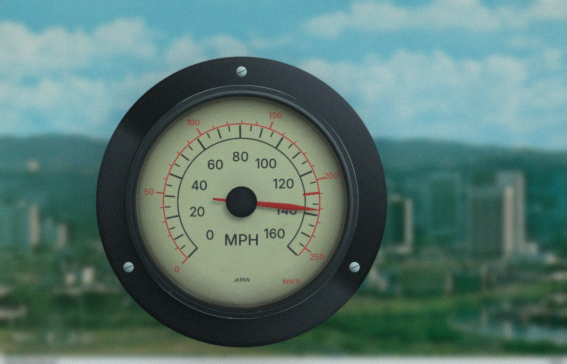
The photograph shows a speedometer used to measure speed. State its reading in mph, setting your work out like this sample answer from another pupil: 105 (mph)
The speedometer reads 137.5 (mph)
